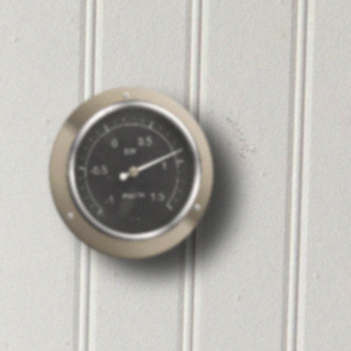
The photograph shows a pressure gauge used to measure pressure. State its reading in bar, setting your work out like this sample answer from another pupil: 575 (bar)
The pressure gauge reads 0.9 (bar)
